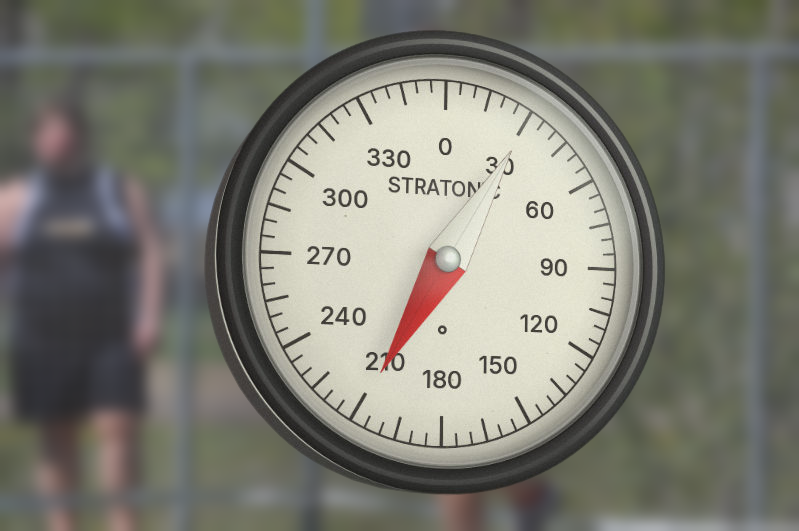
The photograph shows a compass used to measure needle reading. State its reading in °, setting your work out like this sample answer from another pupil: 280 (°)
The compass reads 210 (°)
